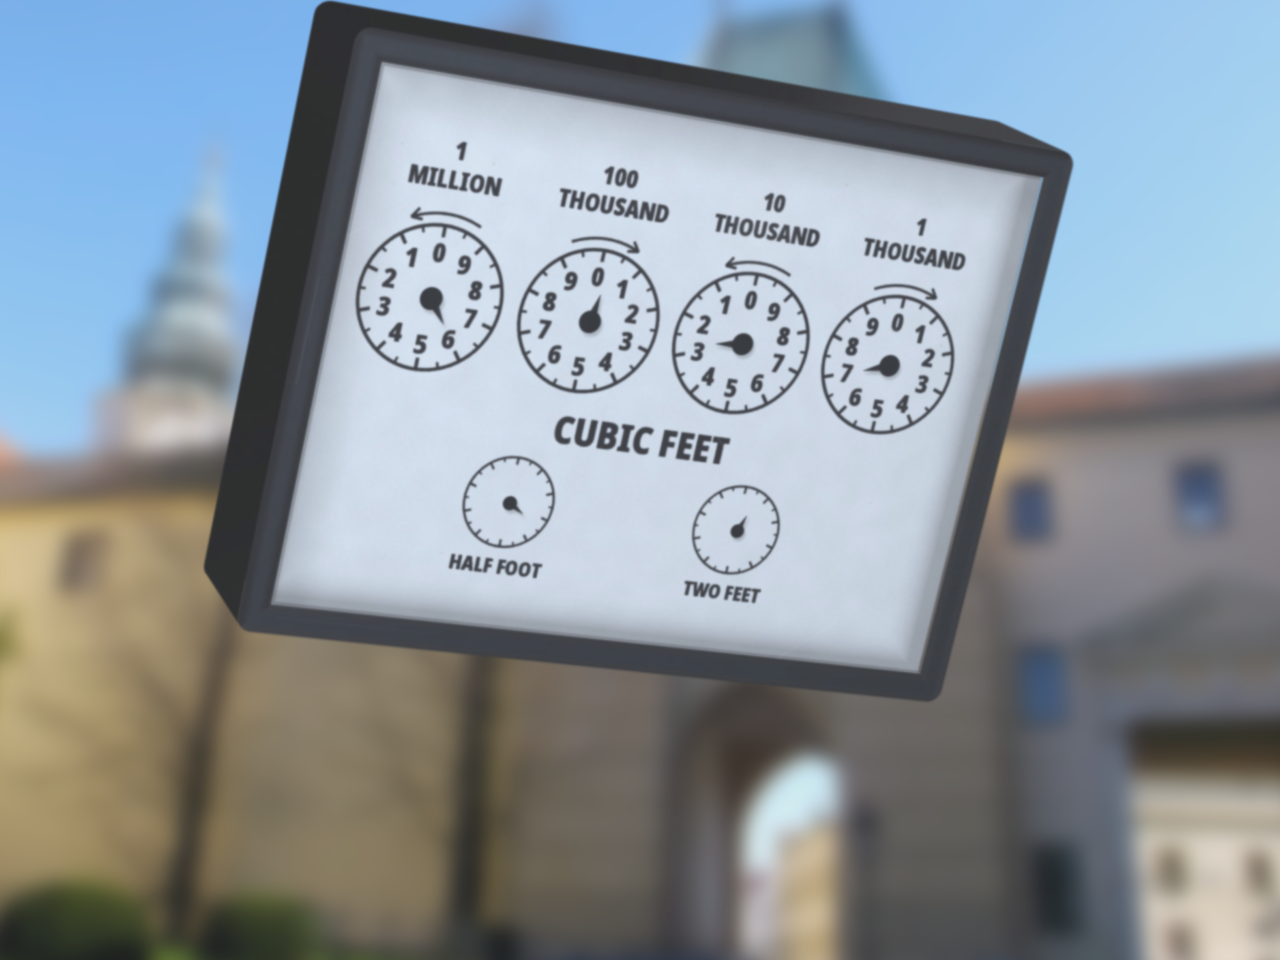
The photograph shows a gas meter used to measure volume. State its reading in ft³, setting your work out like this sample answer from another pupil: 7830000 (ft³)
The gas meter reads 602700 (ft³)
